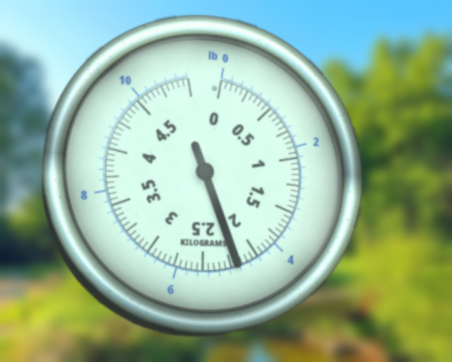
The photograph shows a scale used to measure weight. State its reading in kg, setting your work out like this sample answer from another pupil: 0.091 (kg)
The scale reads 2.2 (kg)
